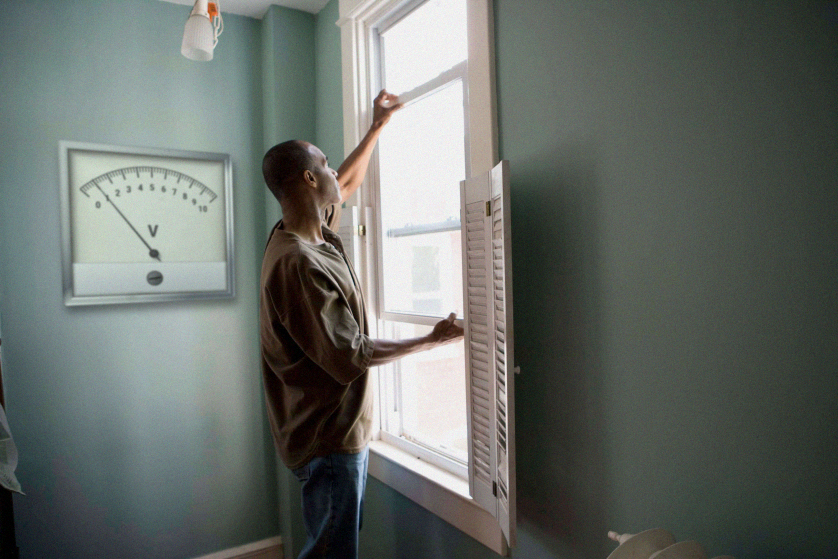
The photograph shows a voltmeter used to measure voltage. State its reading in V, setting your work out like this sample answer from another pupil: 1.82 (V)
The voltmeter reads 1 (V)
